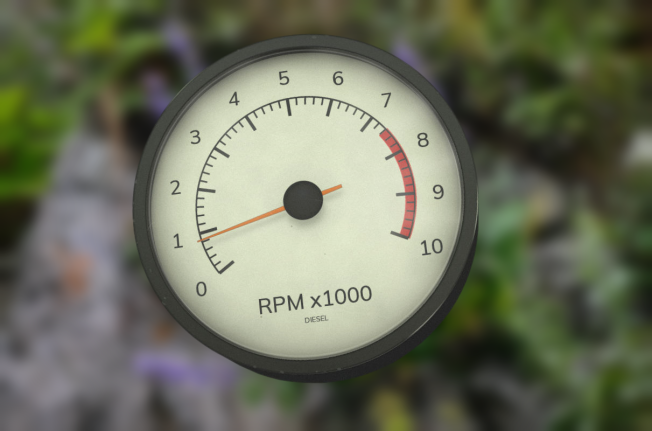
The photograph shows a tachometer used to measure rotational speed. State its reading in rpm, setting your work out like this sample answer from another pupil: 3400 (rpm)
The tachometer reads 800 (rpm)
